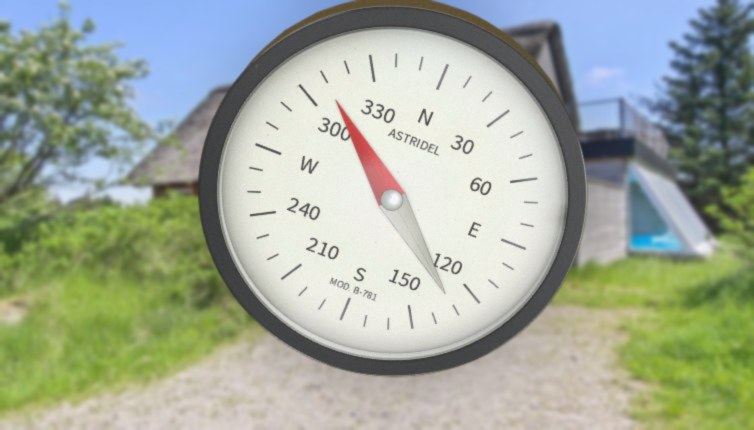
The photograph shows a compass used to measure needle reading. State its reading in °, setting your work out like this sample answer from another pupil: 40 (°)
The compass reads 310 (°)
